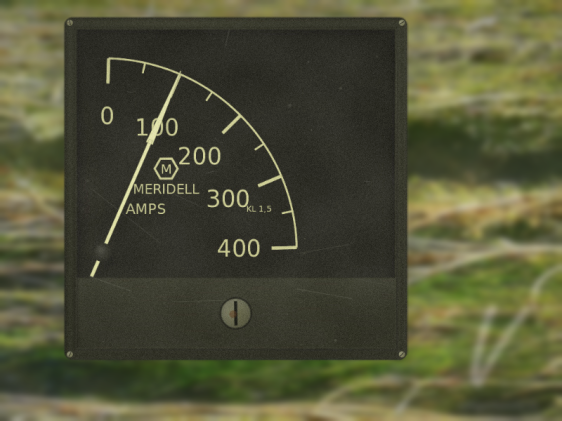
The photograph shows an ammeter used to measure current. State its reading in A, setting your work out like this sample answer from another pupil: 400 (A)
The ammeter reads 100 (A)
